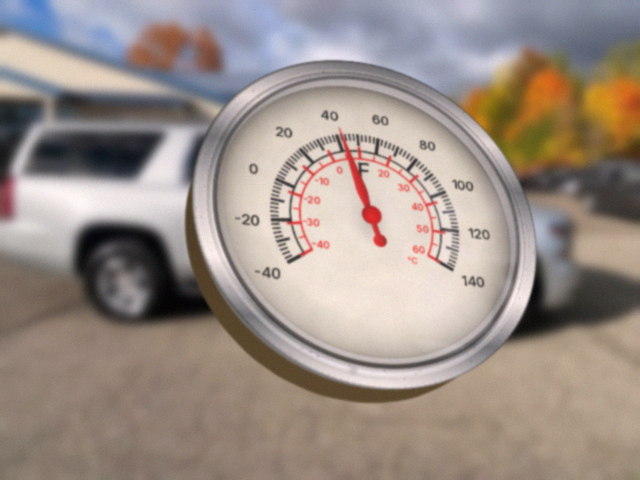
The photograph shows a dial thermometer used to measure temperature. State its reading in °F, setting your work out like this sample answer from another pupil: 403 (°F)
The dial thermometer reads 40 (°F)
